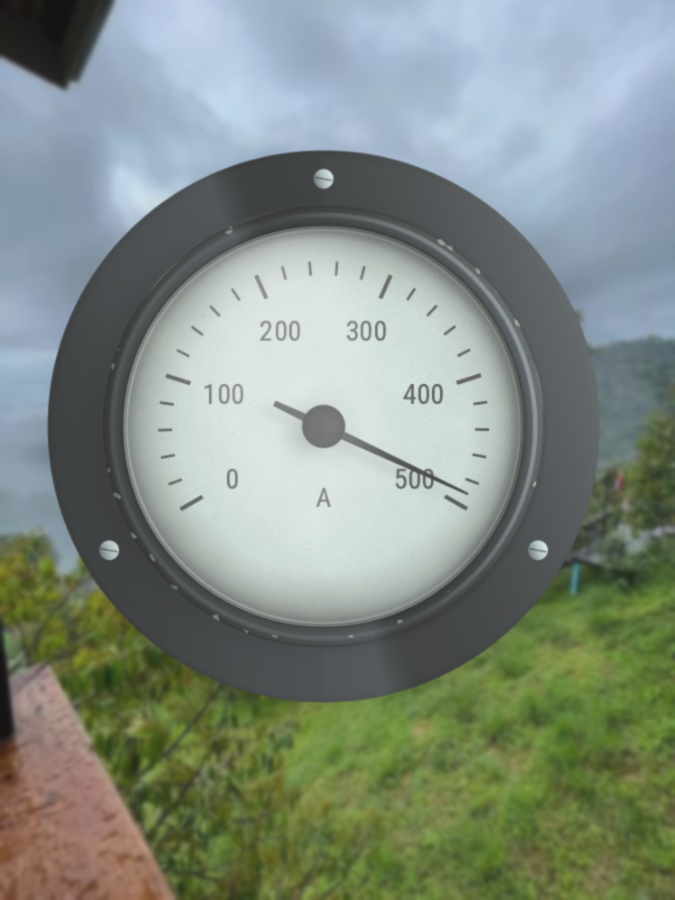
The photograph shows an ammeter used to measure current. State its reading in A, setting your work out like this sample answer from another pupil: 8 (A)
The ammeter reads 490 (A)
